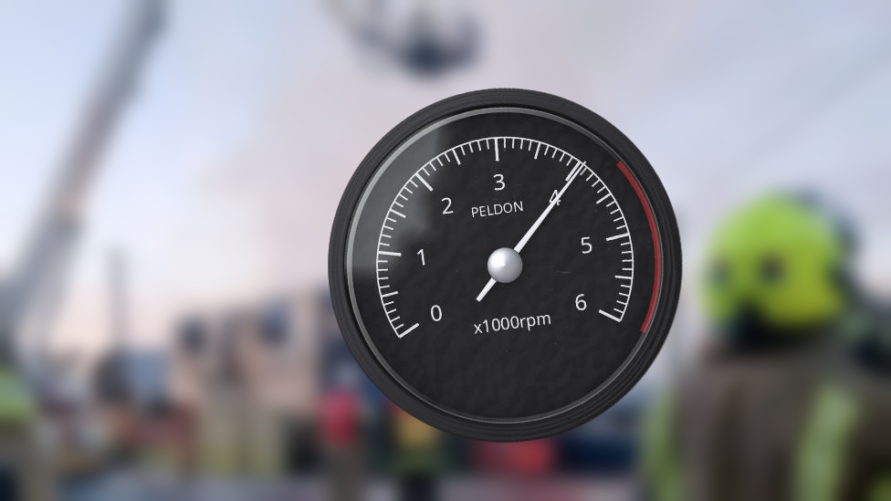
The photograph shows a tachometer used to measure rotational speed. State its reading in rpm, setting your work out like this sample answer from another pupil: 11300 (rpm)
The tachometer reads 4050 (rpm)
